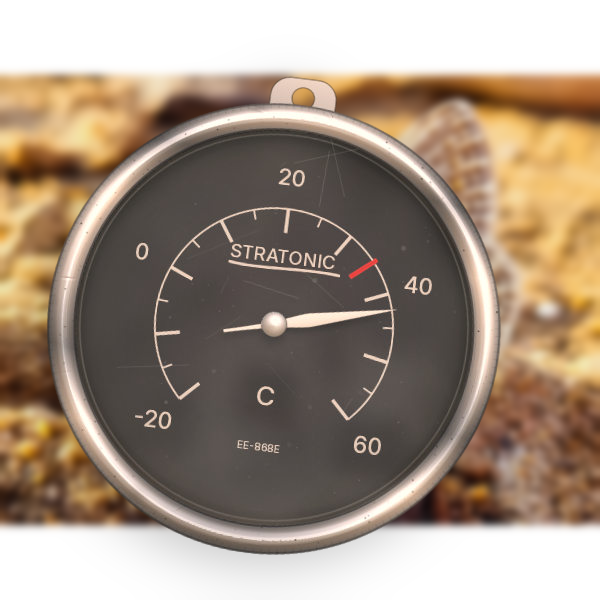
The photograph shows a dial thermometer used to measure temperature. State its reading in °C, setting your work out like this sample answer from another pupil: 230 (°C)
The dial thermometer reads 42.5 (°C)
